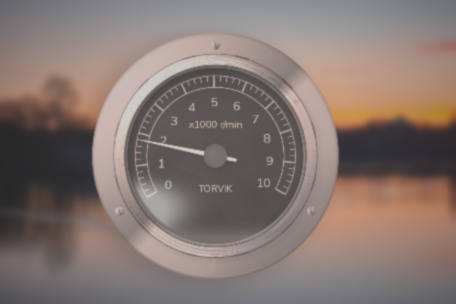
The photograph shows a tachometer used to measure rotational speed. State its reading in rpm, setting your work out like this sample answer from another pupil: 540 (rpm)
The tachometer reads 1800 (rpm)
